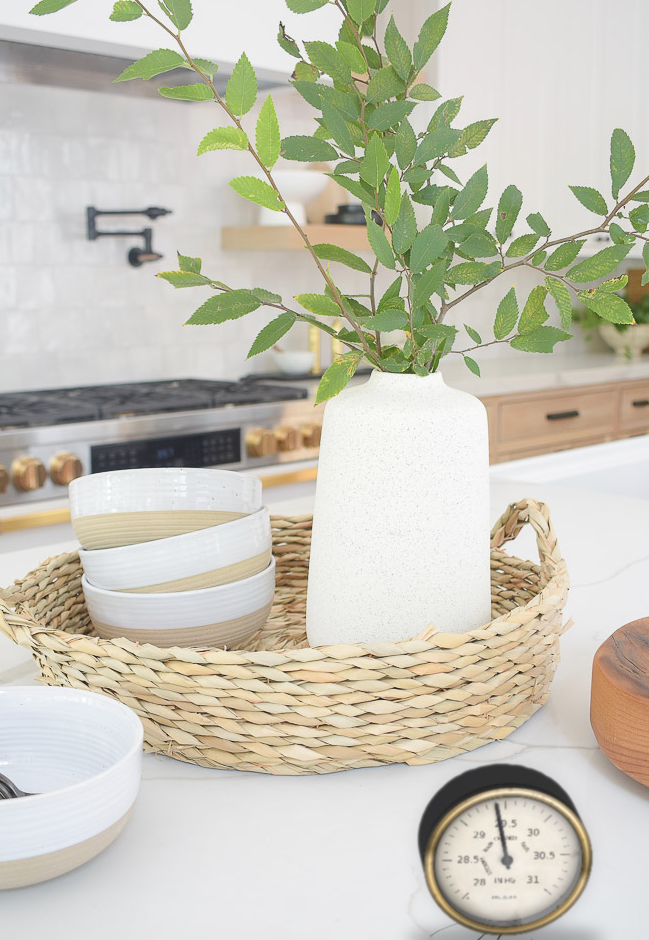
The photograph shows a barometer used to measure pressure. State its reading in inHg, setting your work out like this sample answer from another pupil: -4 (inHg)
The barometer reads 29.4 (inHg)
